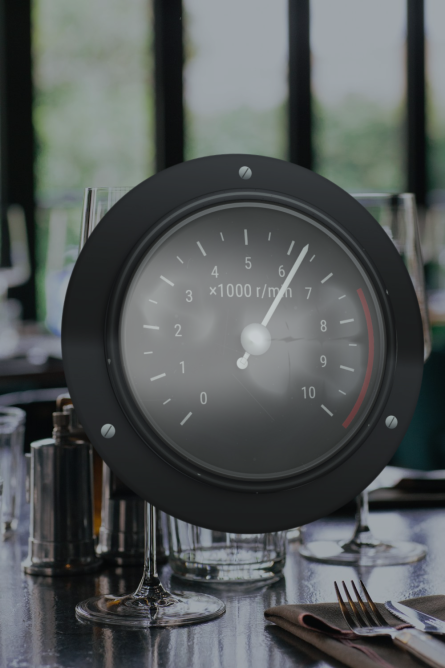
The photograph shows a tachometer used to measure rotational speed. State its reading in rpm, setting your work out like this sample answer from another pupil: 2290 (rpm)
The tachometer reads 6250 (rpm)
